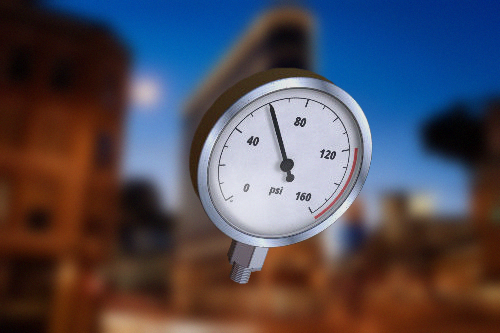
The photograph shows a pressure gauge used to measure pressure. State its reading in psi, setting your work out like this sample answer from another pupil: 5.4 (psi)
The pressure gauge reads 60 (psi)
